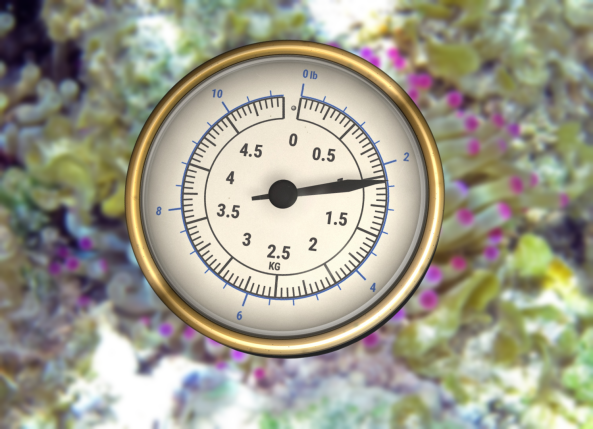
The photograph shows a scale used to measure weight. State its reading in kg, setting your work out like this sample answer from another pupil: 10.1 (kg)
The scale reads 1.05 (kg)
